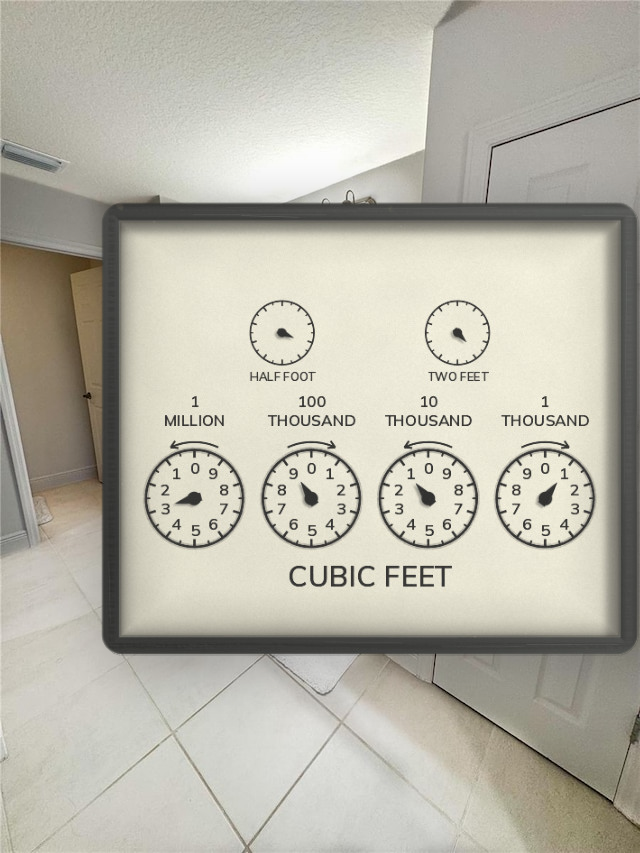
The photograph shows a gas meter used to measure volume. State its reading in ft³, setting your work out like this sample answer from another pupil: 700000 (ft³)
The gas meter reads 291100 (ft³)
